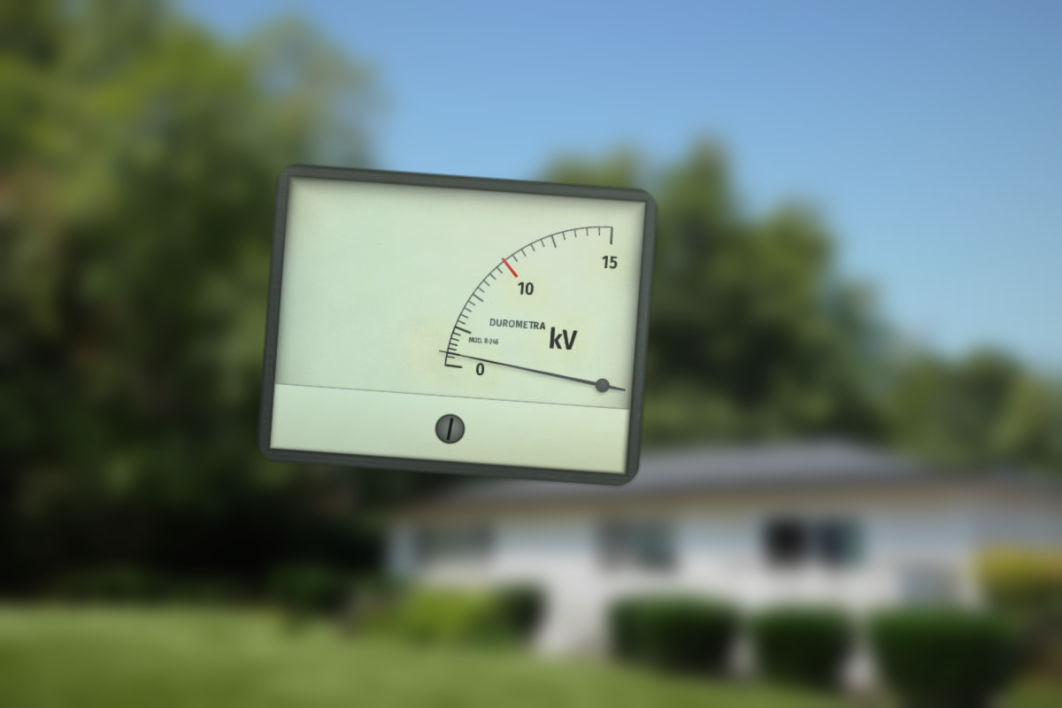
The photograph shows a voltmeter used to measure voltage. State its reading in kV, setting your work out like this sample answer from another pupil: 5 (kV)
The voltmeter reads 2.5 (kV)
